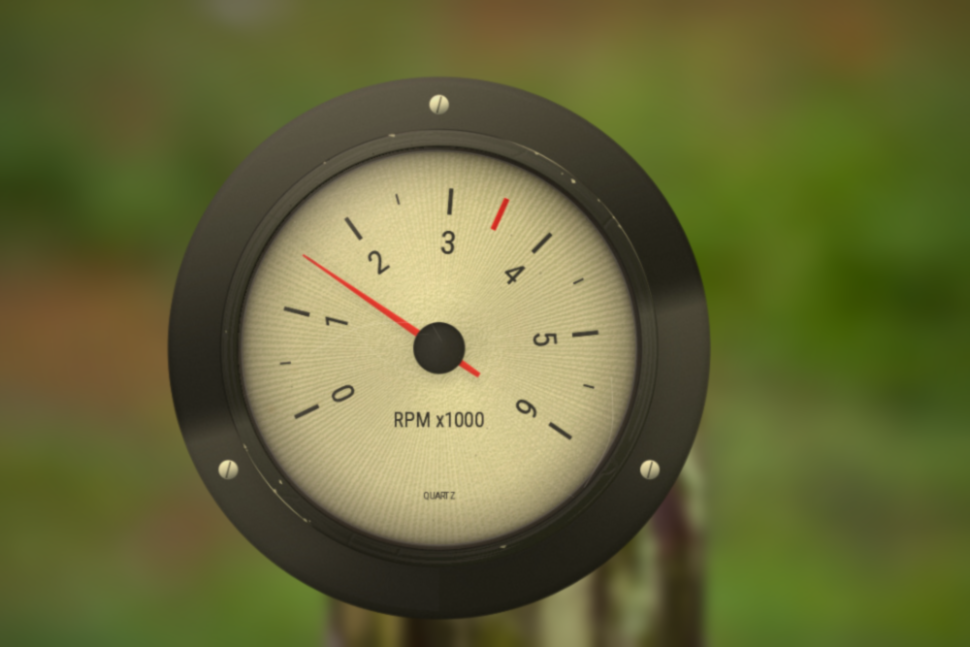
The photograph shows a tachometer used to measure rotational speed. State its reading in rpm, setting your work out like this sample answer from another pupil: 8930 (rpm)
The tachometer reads 1500 (rpm)
